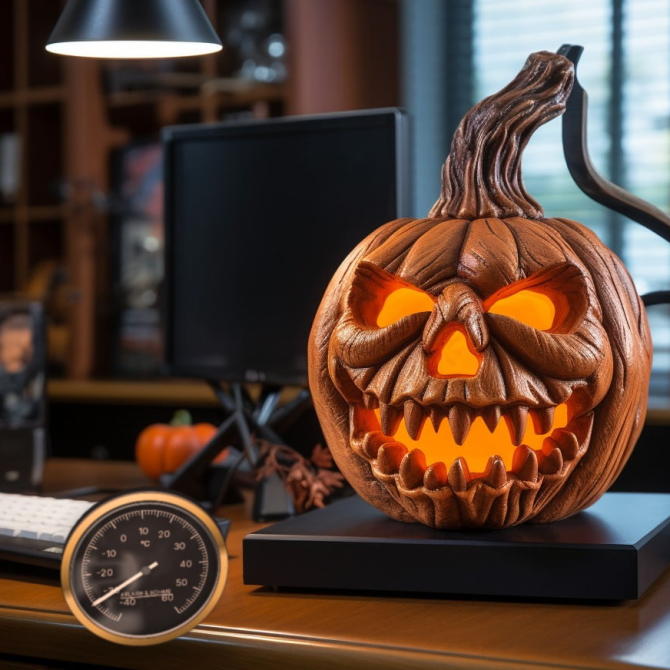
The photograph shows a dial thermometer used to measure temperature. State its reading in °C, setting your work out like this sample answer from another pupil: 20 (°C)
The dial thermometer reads -30 (°C)
